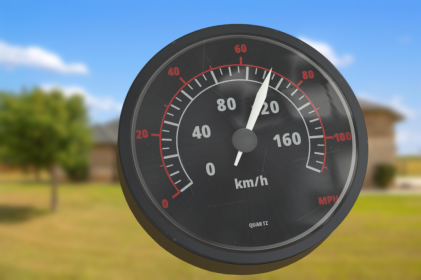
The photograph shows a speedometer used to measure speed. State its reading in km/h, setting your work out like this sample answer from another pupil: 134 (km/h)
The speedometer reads 112.5 (km/h)
